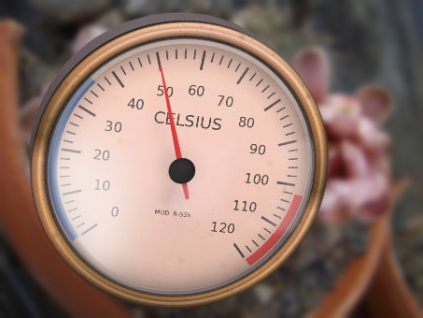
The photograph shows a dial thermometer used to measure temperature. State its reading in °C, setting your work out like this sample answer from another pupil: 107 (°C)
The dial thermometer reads 50 (°C)
